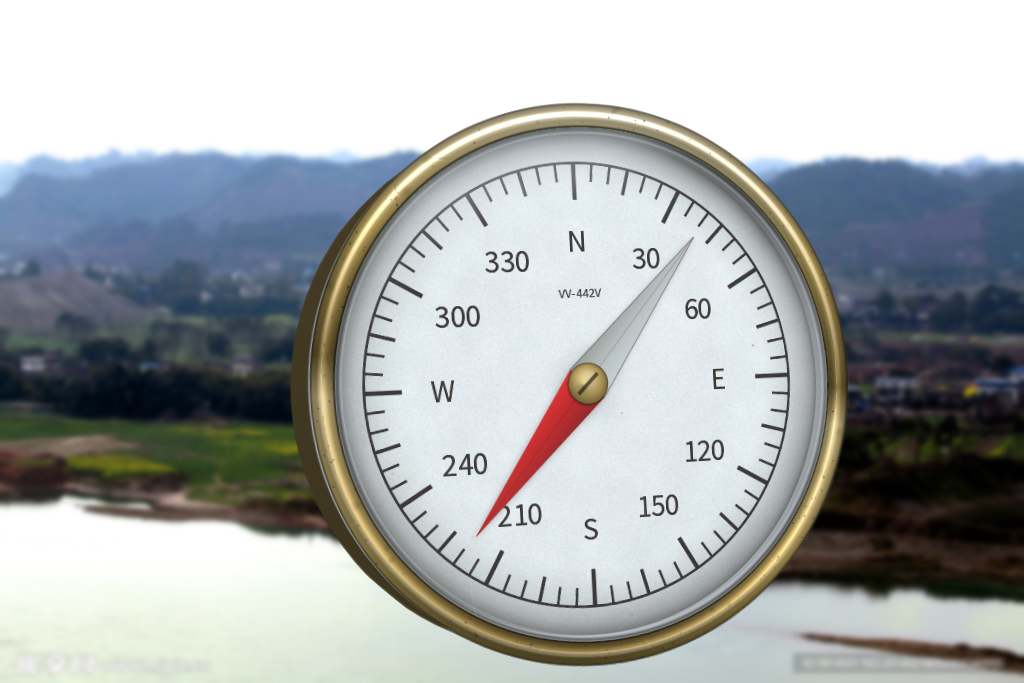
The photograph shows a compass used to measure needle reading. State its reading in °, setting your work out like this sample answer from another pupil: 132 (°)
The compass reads 220 (°)
